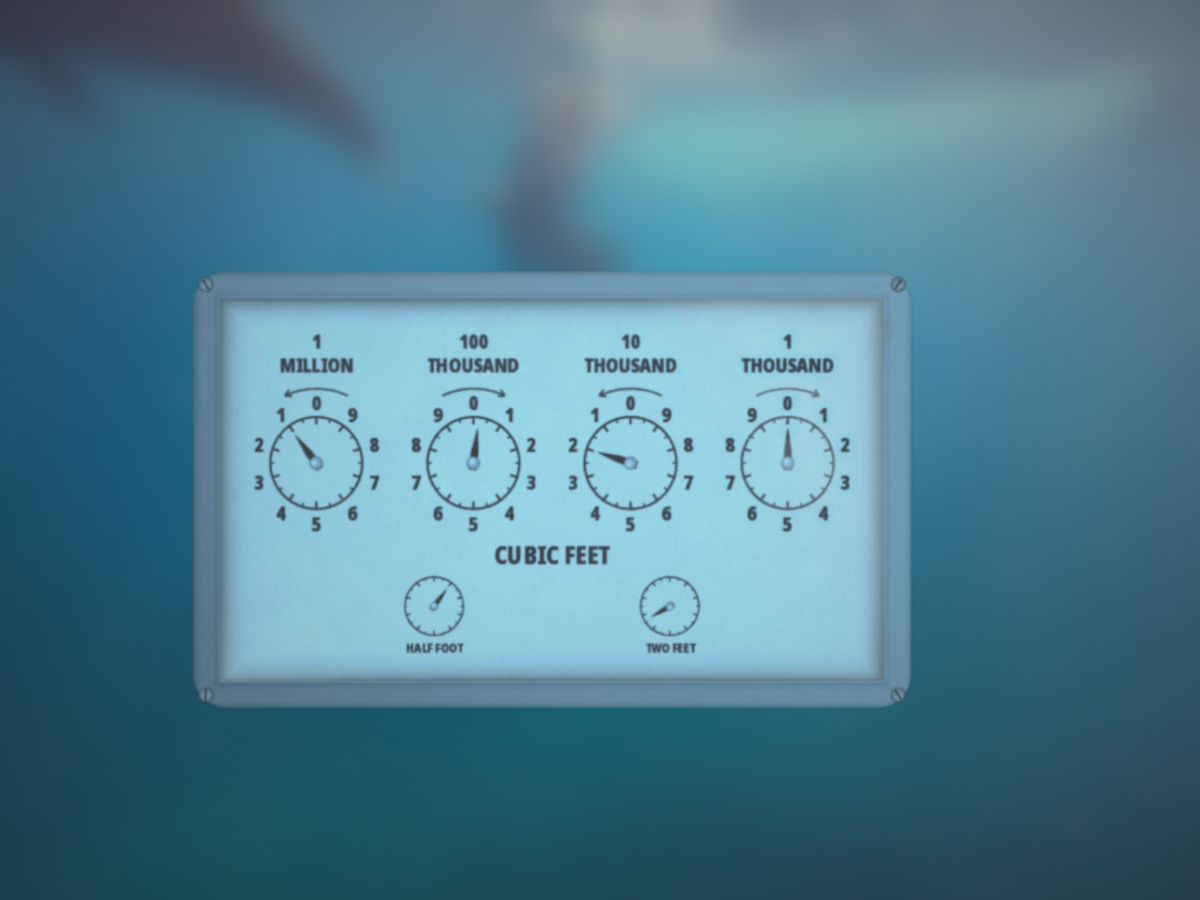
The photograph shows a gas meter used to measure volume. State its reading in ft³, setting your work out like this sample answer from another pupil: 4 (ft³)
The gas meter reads 102000 (ft³)
